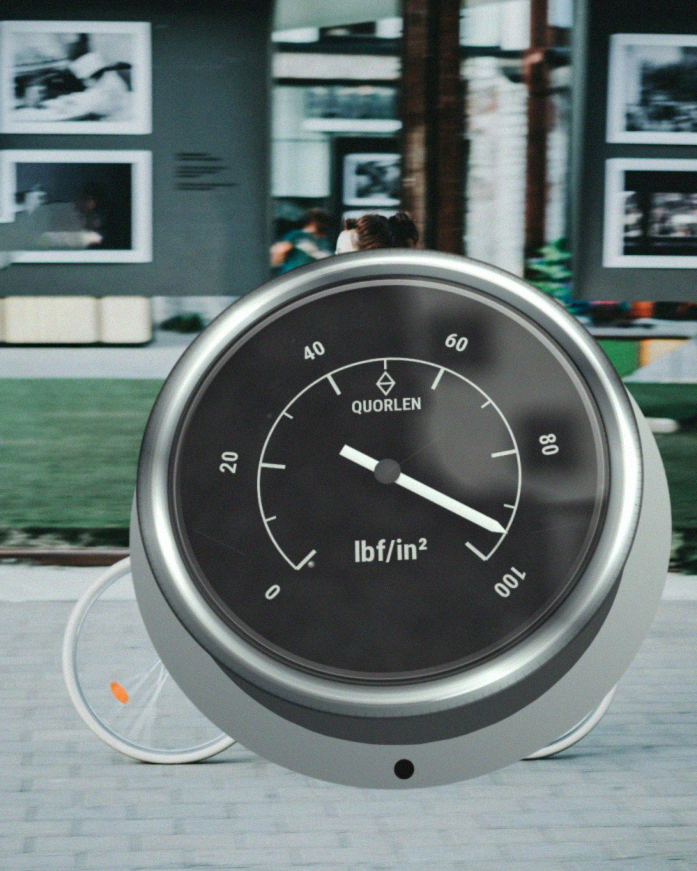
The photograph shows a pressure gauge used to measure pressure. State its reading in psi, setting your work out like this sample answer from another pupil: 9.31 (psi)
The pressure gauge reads 95 (psi)
